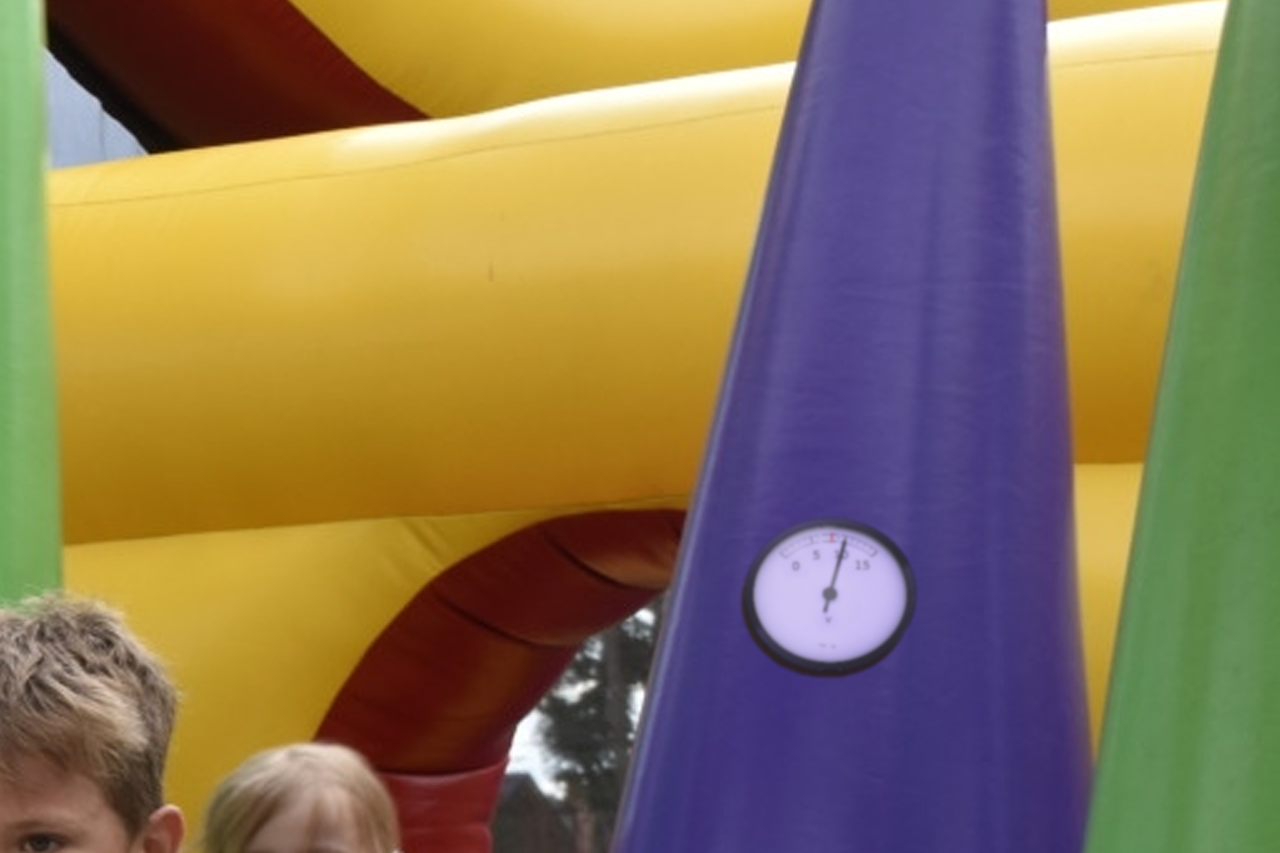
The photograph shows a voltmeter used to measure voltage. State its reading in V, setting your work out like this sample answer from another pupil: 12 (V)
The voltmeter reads 10 (V)
